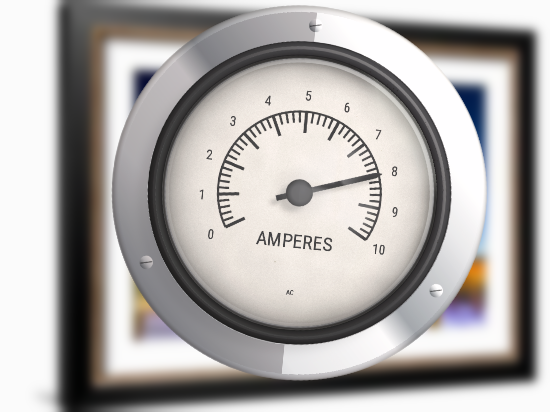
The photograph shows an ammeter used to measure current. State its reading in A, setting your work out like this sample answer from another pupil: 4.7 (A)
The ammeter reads 8 (A)
